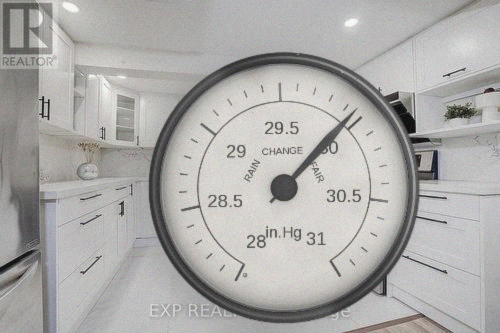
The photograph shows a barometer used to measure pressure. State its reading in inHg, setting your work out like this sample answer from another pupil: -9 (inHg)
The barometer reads 29.95 (inHg)
